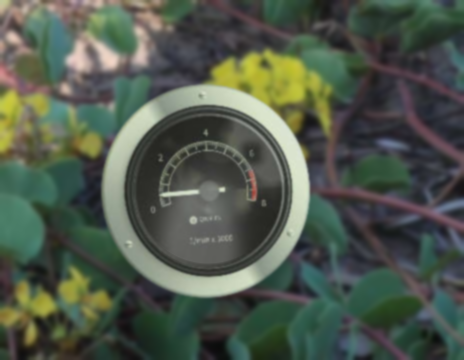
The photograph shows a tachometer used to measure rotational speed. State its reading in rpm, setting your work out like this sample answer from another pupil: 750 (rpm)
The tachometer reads 500 (rpm)
